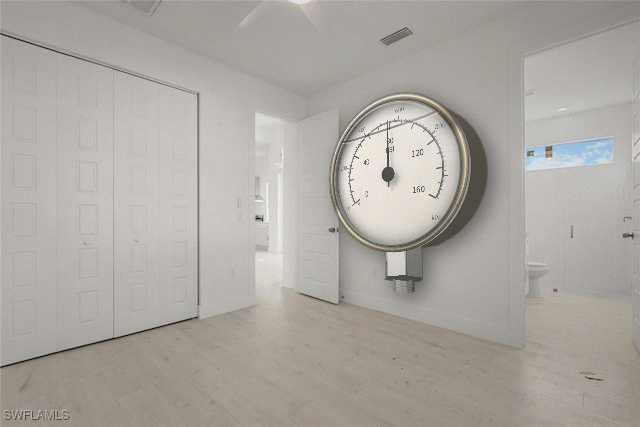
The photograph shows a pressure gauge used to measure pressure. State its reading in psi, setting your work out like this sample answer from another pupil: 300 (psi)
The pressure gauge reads 80 (psi)
